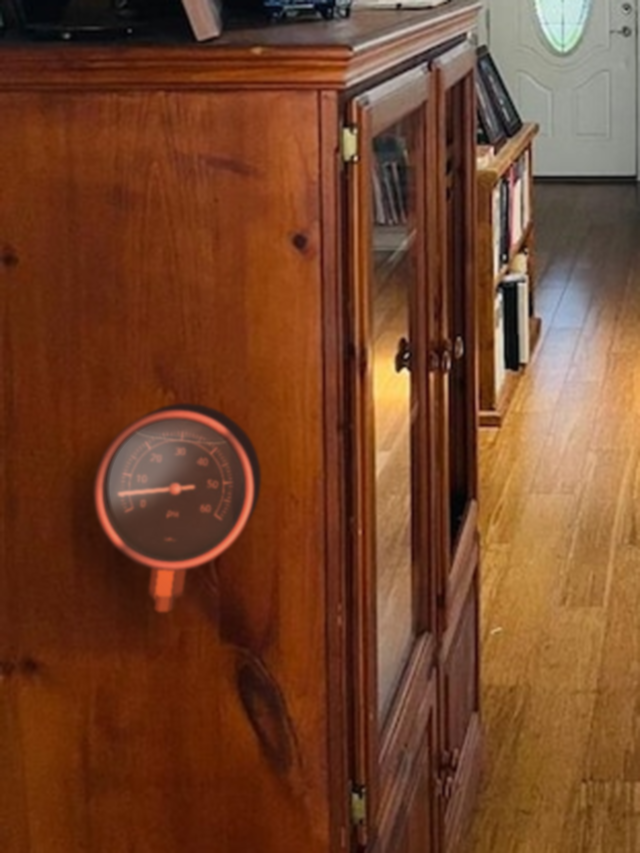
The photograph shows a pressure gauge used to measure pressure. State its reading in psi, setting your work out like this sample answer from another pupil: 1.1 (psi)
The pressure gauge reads 5 (psi)
